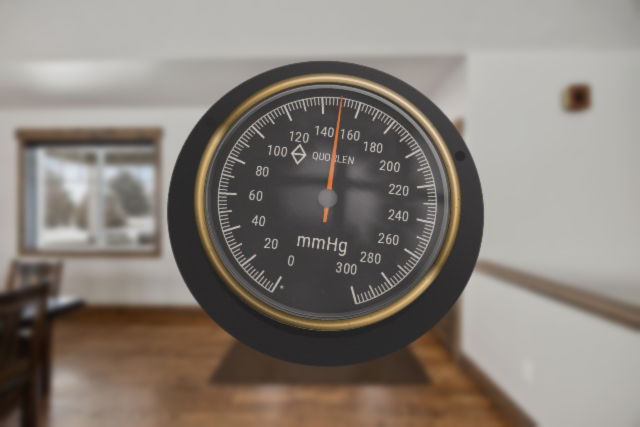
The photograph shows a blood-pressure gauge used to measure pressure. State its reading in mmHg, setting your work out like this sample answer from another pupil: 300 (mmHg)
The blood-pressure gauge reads 150 (mmHg)
